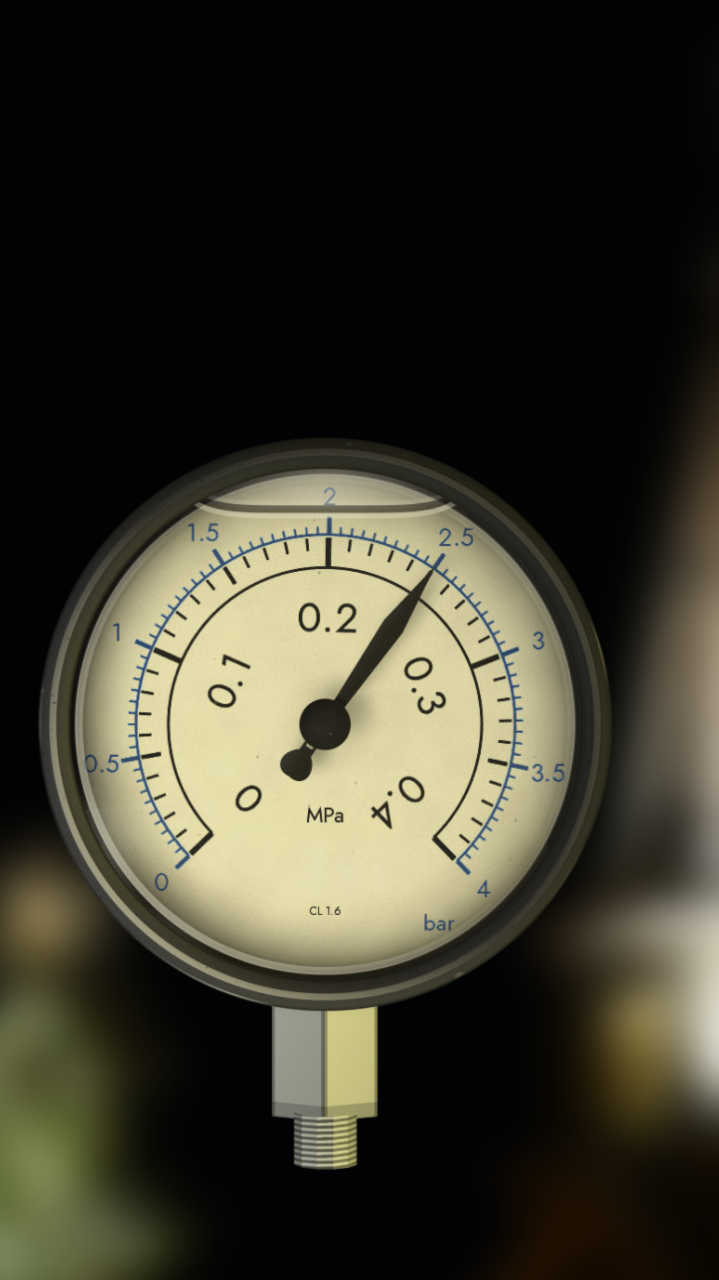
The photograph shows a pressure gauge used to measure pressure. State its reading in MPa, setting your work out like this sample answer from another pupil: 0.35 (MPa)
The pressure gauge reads 0.25 (MPa)
